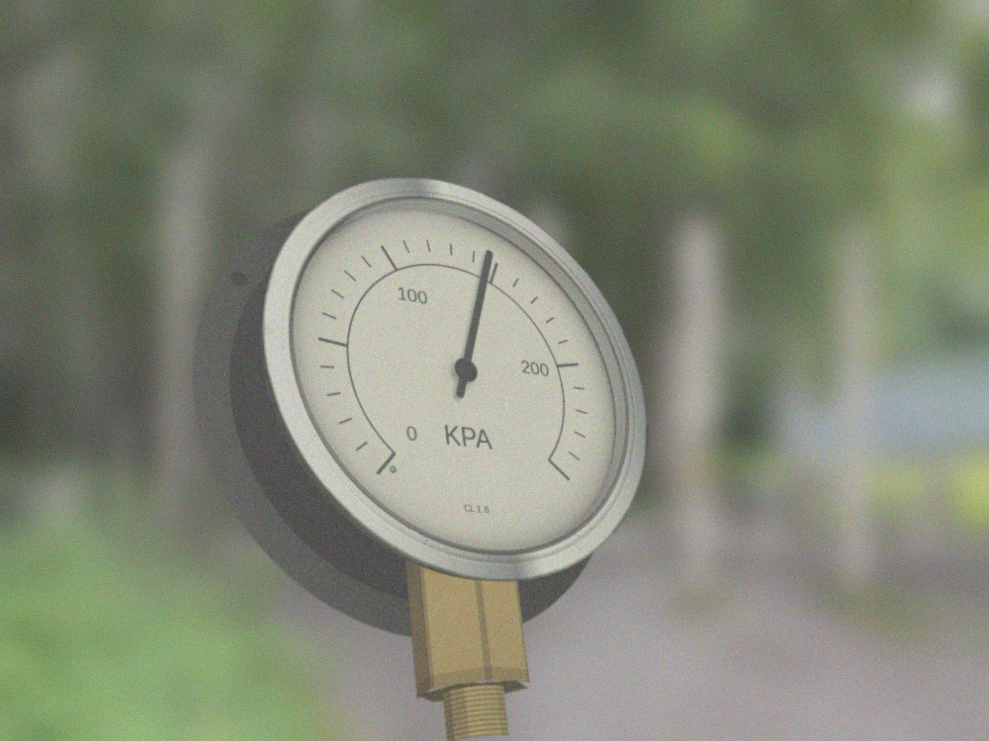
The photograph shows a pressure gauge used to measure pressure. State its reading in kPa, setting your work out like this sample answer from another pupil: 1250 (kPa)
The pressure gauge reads 145 (kPa)
